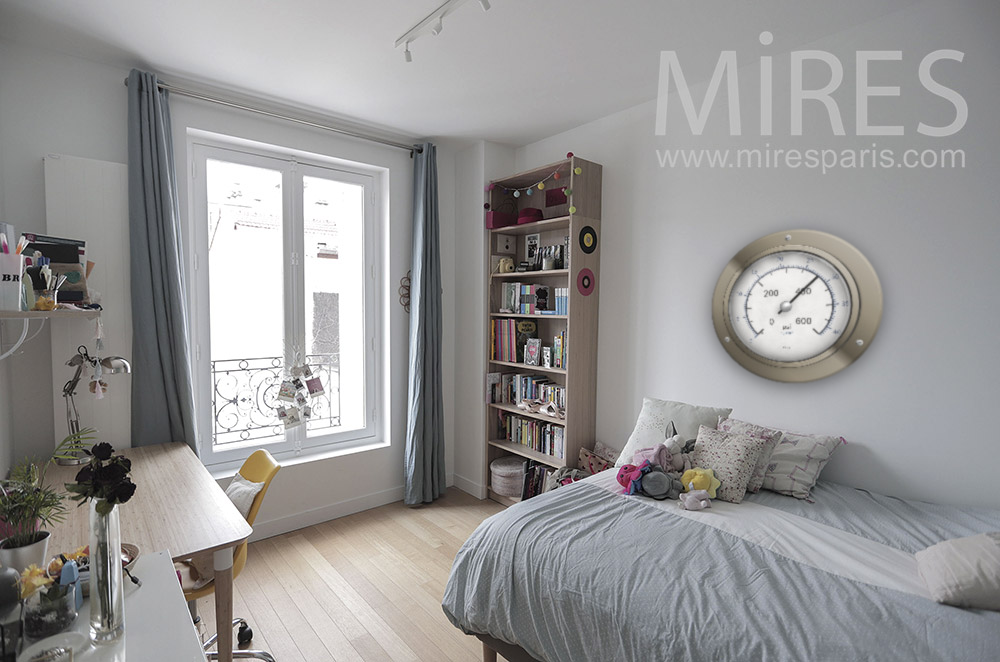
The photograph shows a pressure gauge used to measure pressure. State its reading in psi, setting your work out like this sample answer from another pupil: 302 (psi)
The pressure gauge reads 400 (psi)
